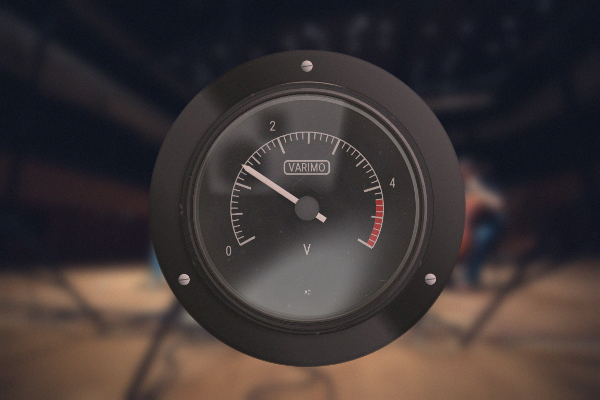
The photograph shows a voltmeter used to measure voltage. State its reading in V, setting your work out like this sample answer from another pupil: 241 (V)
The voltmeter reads 1.3 (V)
